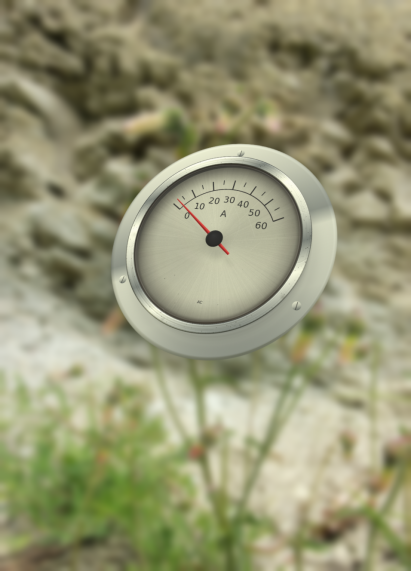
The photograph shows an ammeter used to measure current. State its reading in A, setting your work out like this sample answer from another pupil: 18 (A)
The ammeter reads 2.5 (A)
